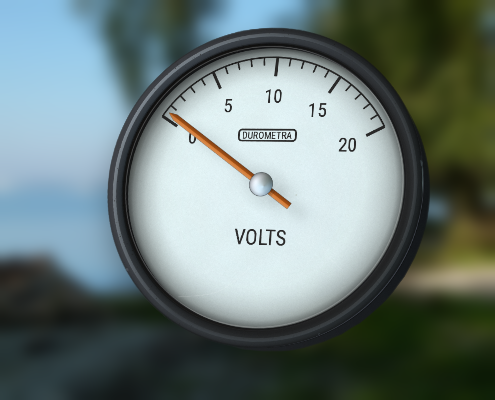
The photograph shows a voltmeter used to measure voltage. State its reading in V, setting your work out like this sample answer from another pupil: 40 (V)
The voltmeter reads 0.5 (V)
